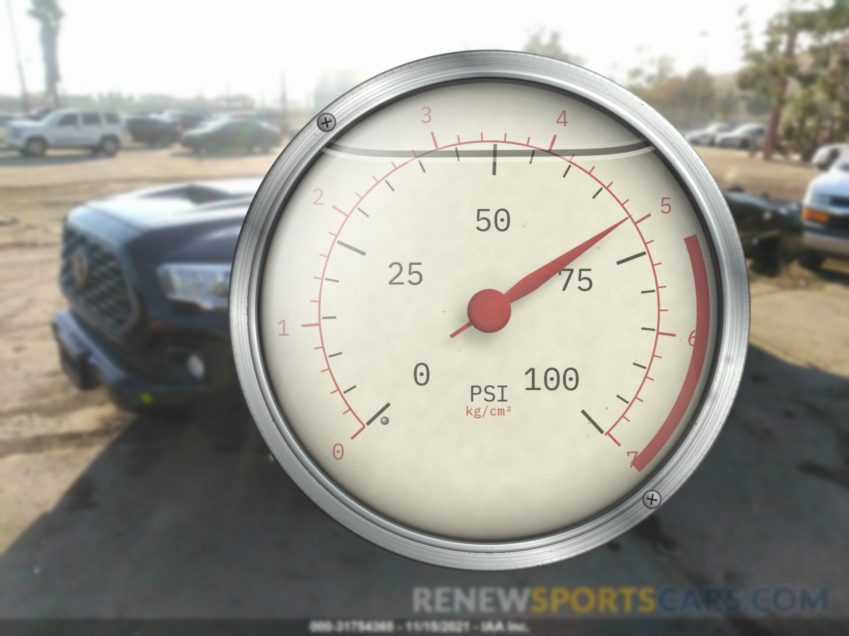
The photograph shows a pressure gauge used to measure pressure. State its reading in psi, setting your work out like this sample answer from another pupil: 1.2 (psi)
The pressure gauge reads 70 (psi)
